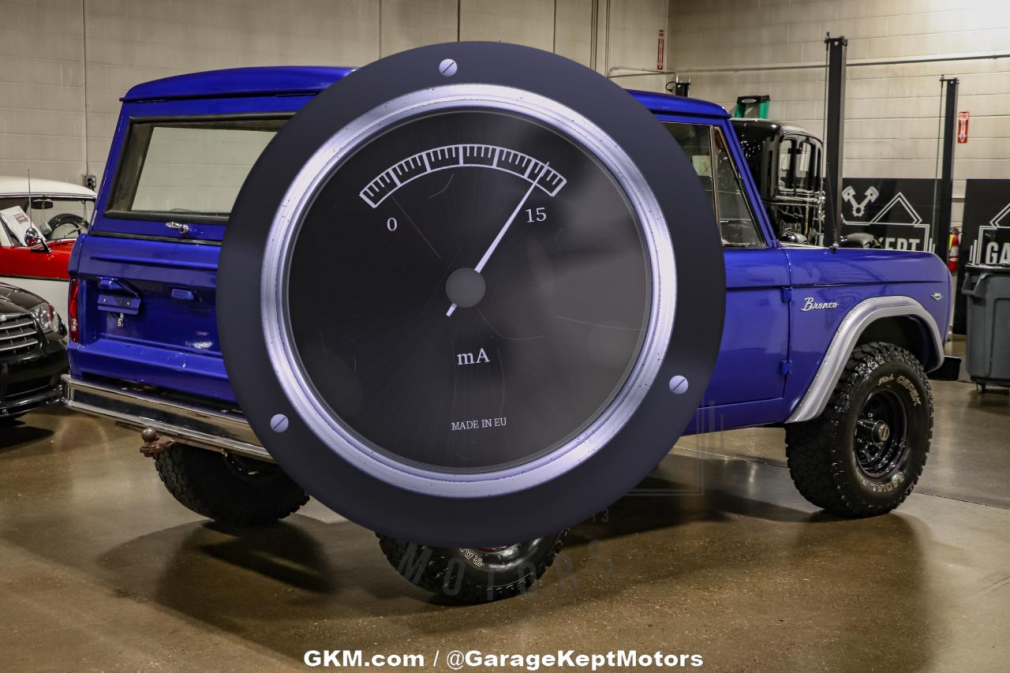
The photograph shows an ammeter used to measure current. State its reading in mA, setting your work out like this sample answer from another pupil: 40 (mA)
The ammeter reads 13.5 (mA)
